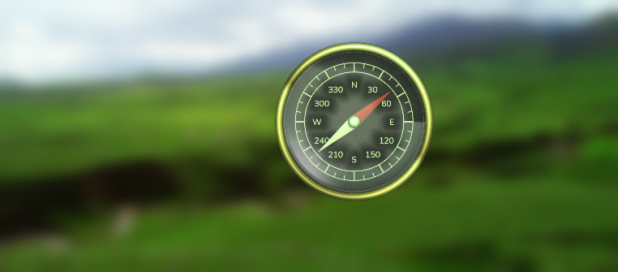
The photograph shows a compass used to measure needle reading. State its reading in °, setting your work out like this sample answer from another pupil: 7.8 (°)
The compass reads 50 (°)
